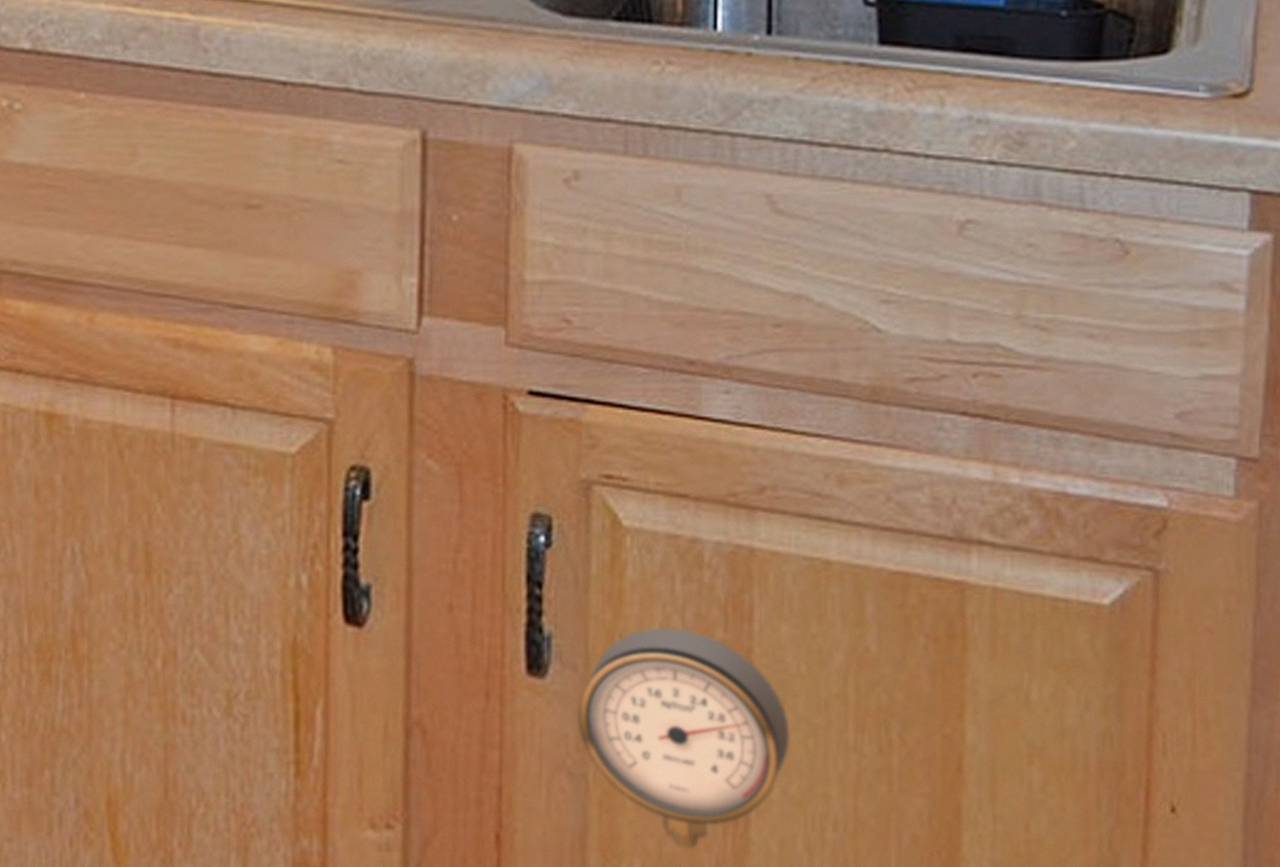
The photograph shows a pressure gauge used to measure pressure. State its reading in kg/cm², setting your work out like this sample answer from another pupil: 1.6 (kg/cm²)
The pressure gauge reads 3 (kg/cm²)
